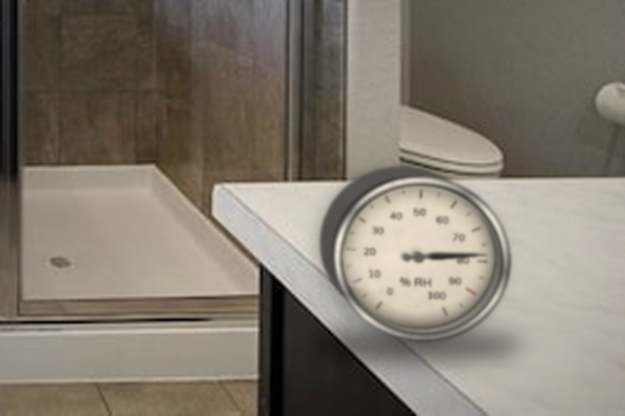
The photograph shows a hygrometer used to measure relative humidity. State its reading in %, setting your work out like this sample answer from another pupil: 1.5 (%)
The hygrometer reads 77.5 (%)
